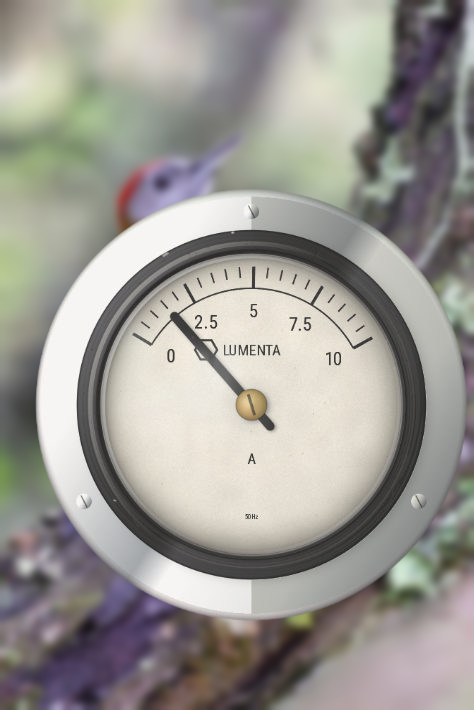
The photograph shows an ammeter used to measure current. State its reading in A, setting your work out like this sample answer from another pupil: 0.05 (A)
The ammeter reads 1.5 (A)
